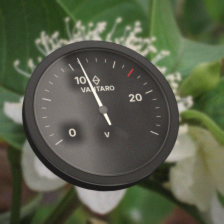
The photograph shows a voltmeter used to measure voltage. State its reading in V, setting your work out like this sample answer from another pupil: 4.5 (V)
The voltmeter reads 11 (V)
